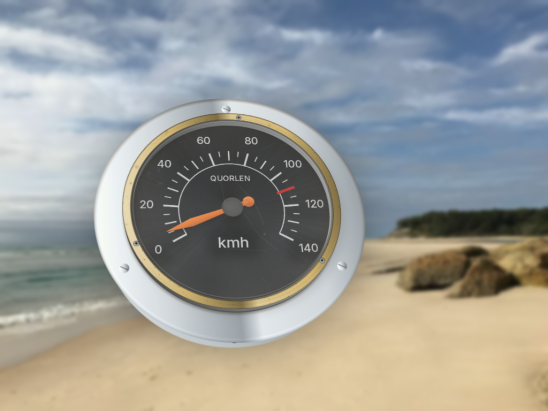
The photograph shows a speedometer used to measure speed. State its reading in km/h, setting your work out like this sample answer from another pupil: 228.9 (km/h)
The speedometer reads 5 (km/h)
